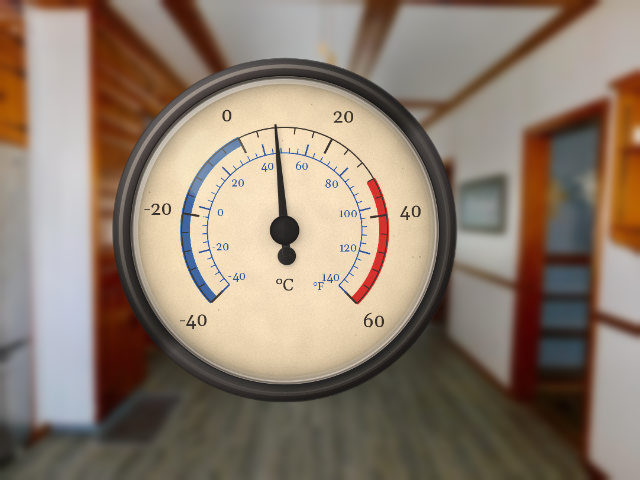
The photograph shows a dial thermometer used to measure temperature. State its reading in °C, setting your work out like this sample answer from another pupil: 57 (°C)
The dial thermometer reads 8 (°C)
